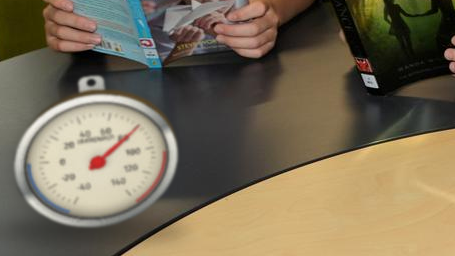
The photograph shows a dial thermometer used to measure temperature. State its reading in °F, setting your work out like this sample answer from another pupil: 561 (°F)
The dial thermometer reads 80 (°F)
